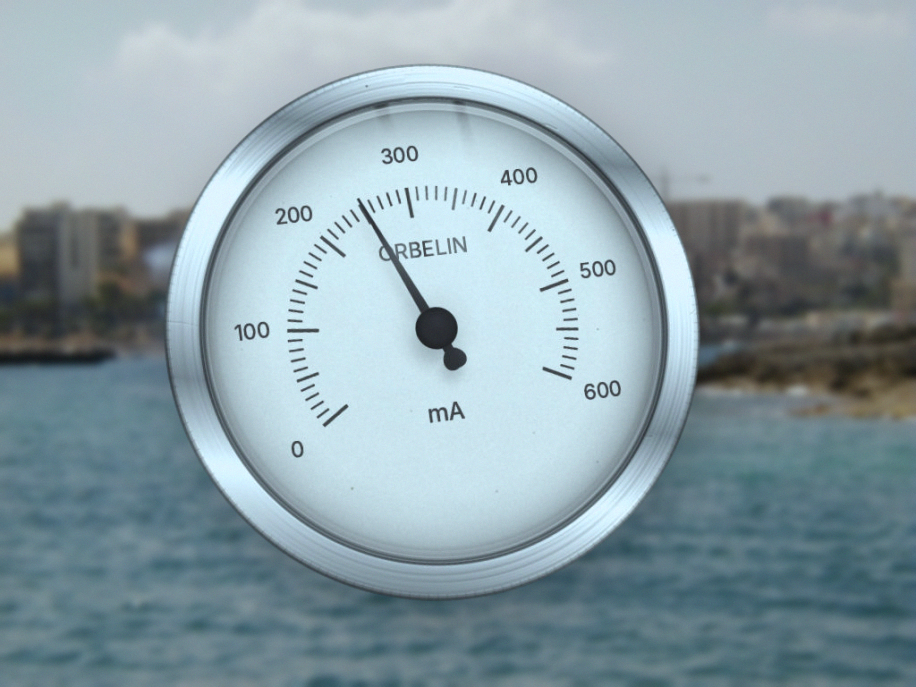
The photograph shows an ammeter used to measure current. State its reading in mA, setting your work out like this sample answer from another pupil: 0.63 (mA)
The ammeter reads 250 (mA)
